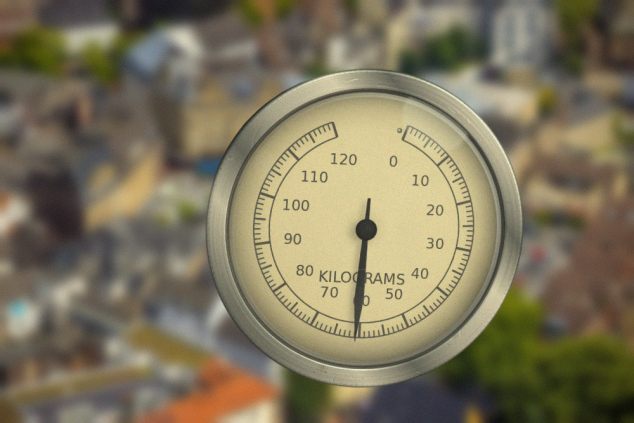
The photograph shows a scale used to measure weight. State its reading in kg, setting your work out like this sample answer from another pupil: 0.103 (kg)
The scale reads 61 (kg)
